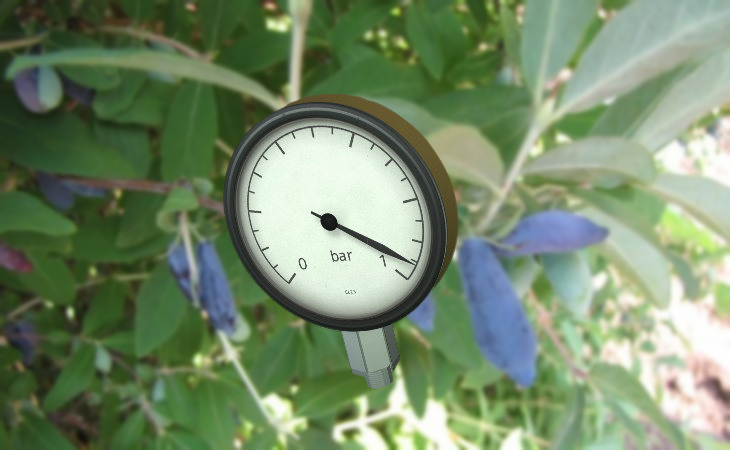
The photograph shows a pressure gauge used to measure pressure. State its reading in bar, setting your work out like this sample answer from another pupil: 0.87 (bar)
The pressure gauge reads 0.95 (bar)
